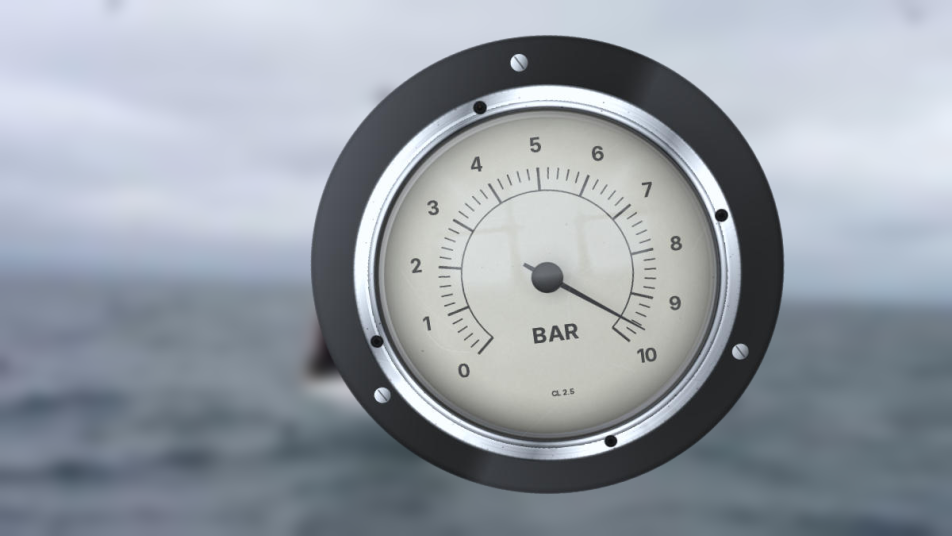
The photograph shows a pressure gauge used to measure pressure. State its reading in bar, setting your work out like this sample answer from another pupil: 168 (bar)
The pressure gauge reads 9.6 (bar)
